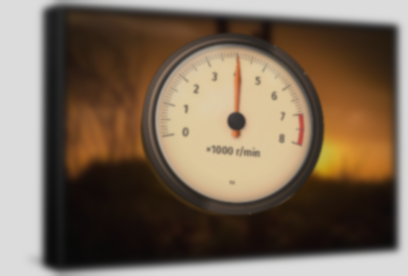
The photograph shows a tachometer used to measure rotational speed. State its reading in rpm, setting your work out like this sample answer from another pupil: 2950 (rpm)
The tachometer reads 4000 (rpm)
